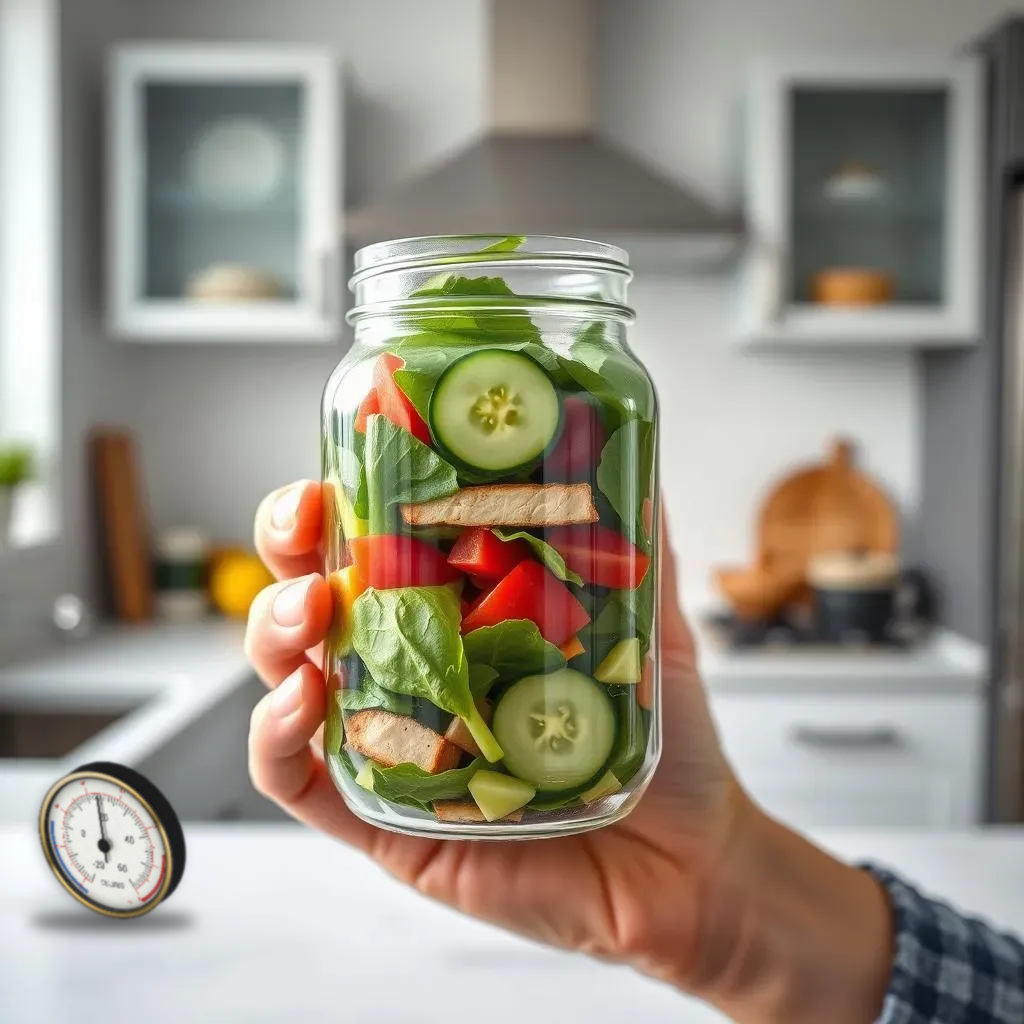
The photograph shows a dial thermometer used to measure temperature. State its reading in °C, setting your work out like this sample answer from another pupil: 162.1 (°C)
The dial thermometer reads 20 (°C)
